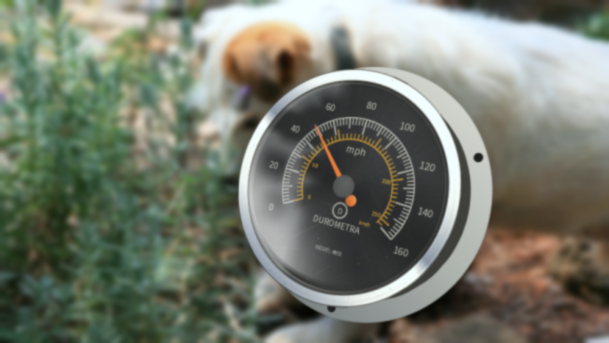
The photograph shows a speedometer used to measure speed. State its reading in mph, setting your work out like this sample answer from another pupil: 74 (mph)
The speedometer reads 50 (mph)
